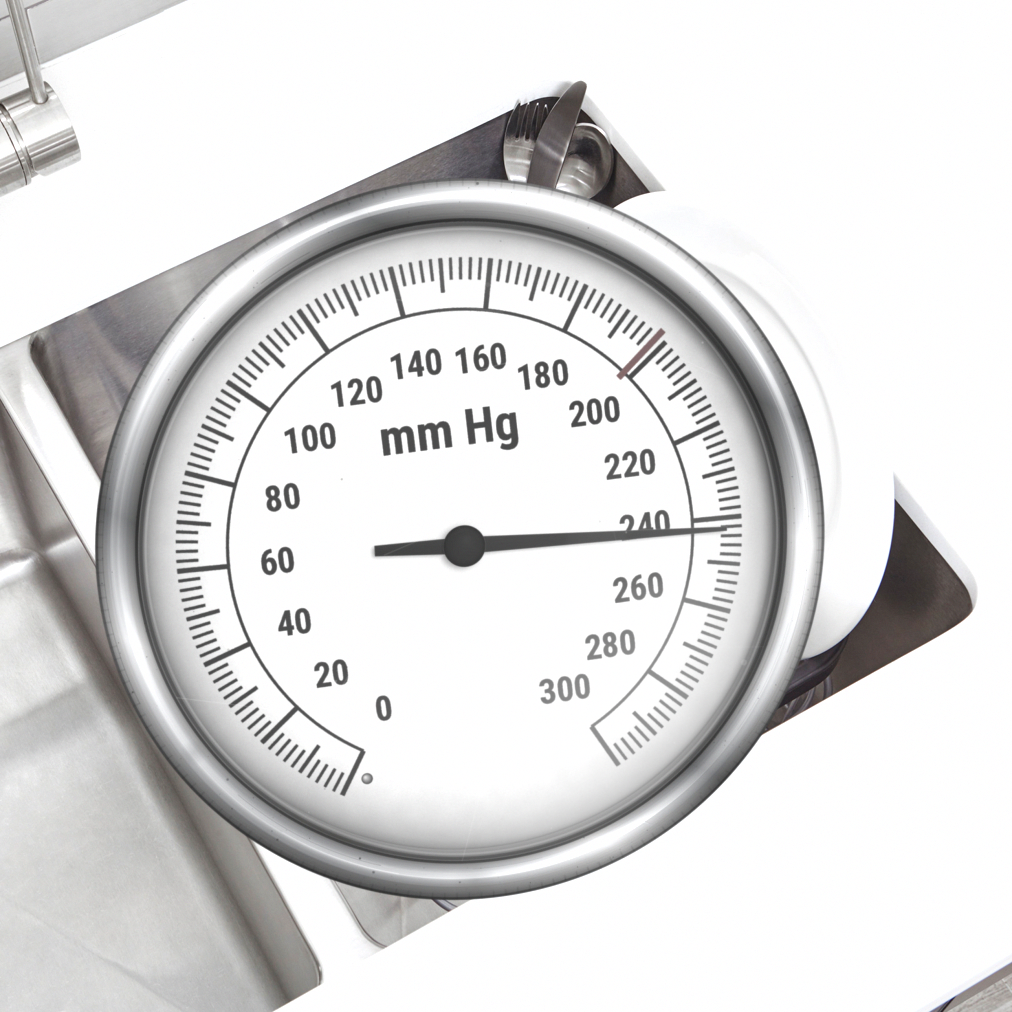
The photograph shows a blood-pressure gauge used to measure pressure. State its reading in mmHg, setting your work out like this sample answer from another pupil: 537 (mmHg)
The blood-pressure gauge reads 242 (mmHg)
